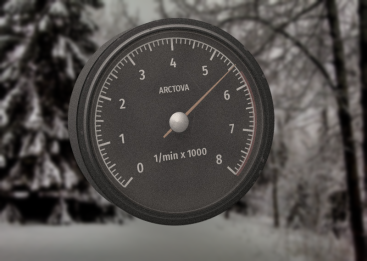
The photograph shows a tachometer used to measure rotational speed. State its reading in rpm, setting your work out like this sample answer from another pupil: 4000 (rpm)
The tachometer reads 5500 (rpm)
